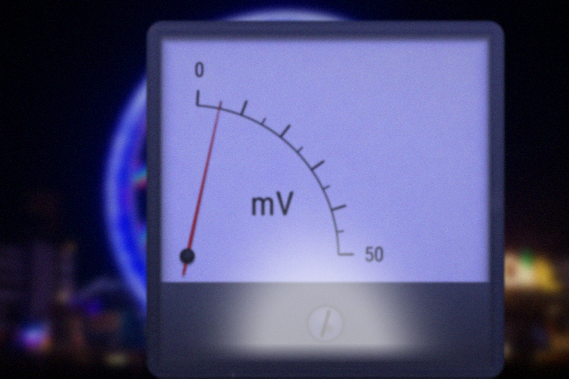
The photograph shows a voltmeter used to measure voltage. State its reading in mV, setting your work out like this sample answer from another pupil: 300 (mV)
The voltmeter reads 5 (mV)
